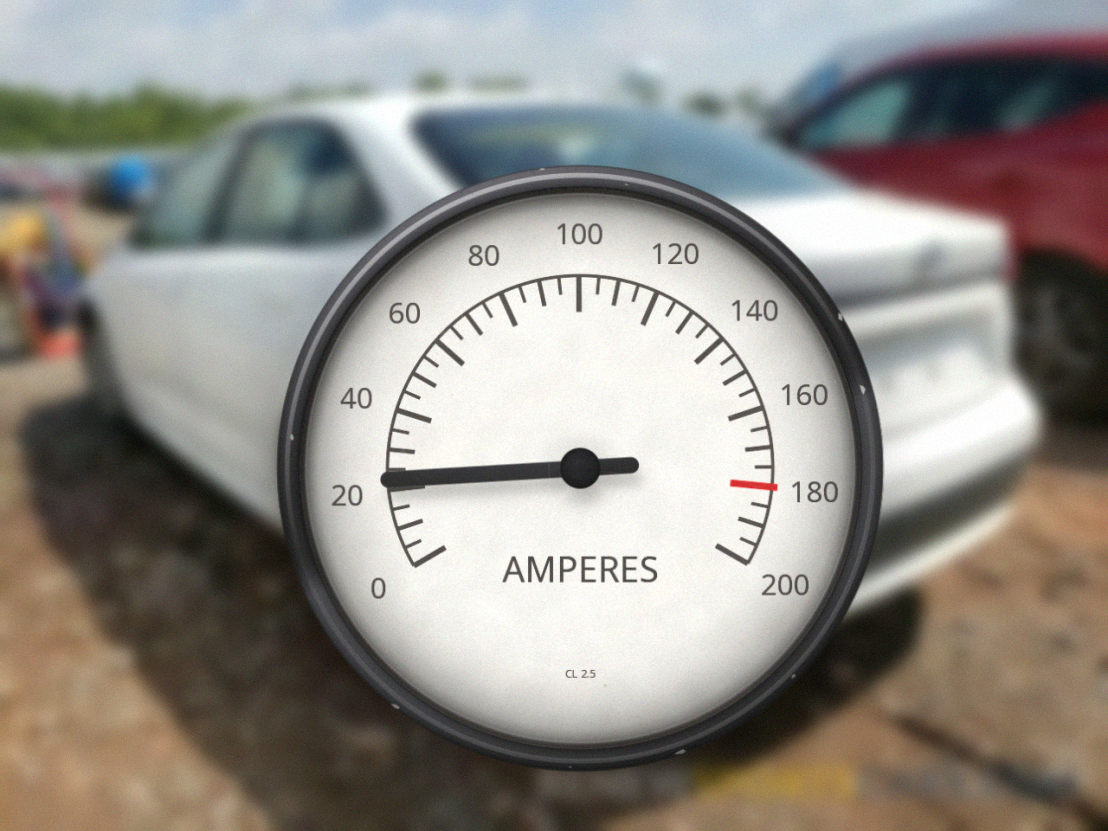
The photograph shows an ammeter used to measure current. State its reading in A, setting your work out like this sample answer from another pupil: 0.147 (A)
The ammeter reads 22.5 (A)
